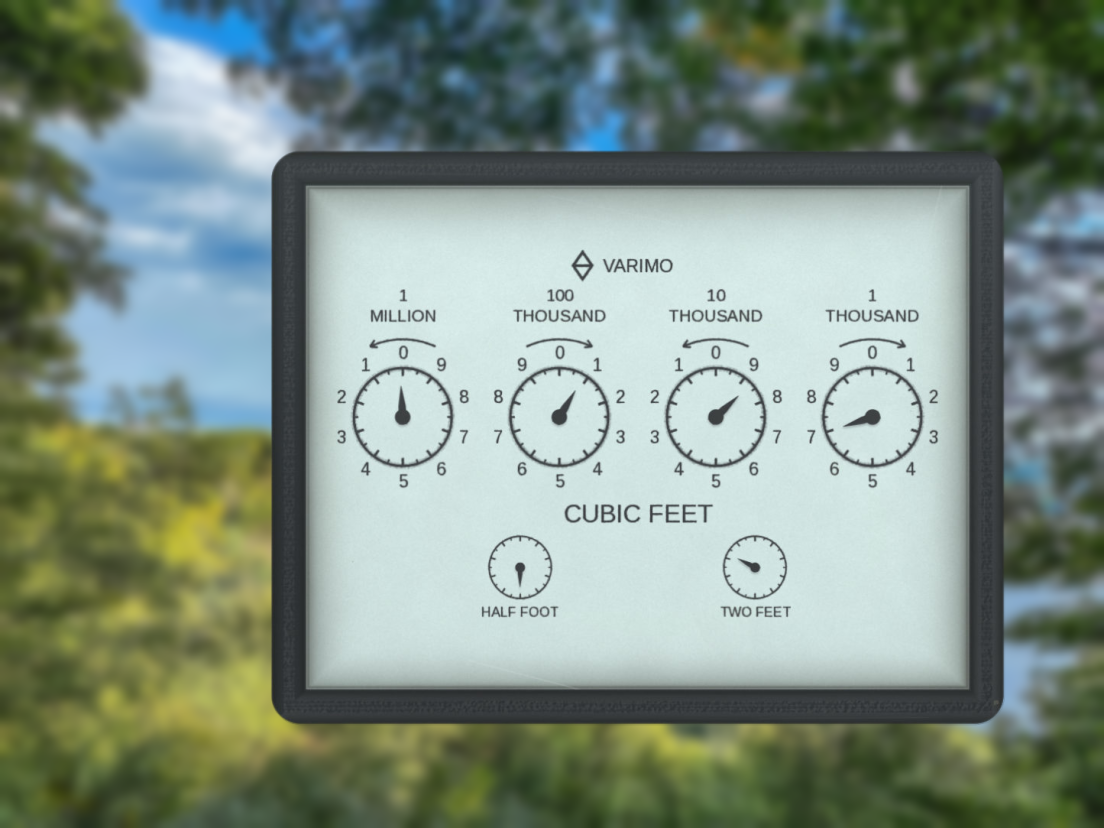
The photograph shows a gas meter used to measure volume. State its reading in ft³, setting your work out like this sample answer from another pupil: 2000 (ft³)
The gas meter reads 8700 (ft³)
